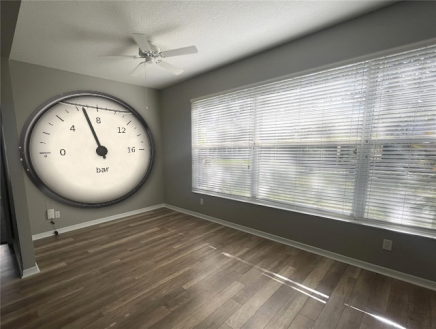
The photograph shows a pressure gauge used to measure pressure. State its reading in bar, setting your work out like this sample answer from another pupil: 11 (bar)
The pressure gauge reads 6.5 (bar)
